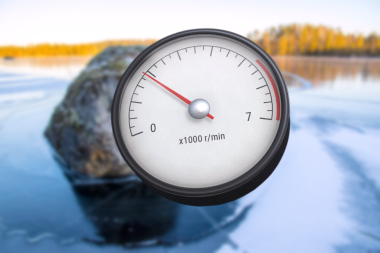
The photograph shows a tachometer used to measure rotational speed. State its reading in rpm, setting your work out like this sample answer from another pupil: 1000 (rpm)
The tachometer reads 1875 (rpm)
